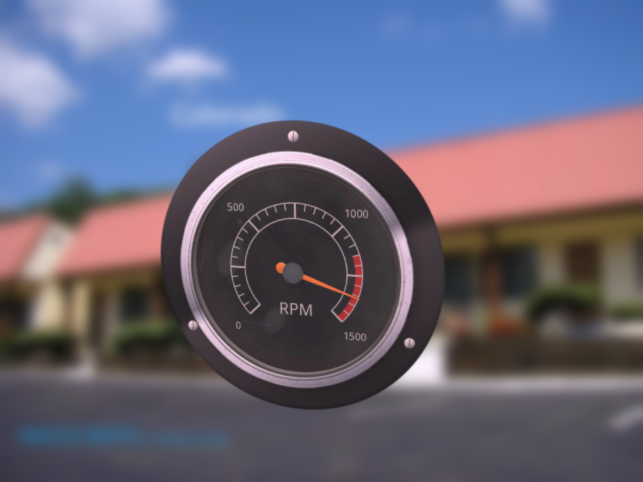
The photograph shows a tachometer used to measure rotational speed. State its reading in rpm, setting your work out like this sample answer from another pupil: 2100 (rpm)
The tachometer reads 1350 (rpm)
